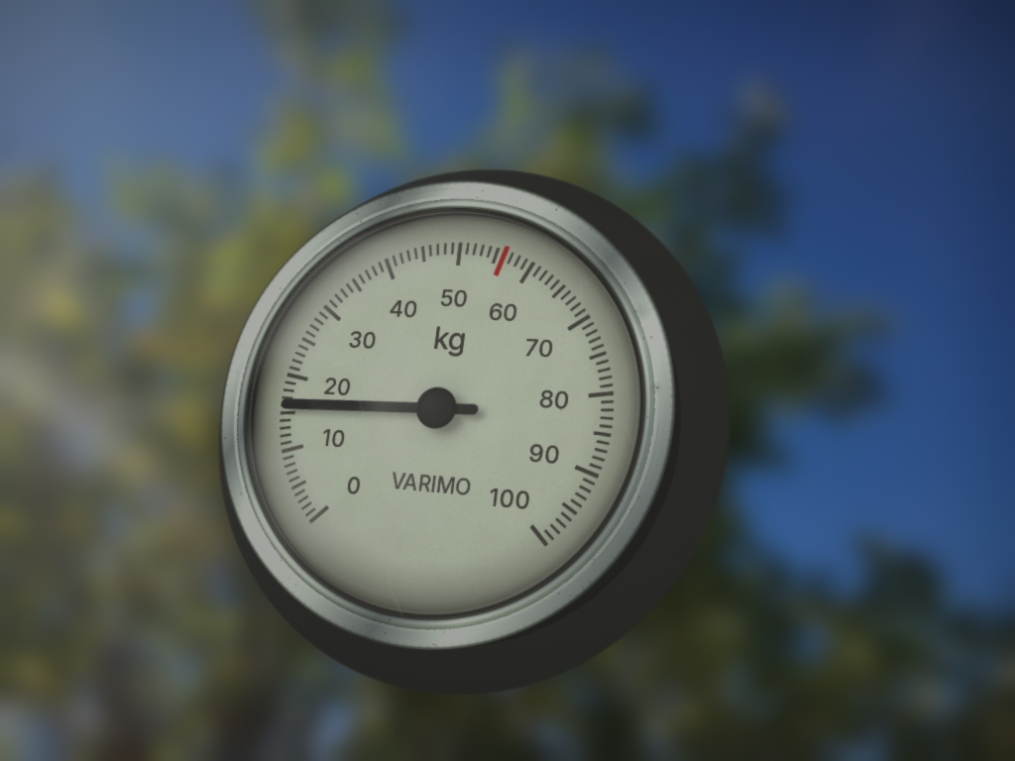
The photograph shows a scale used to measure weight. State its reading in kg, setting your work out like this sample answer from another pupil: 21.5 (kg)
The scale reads 16 (kg)
